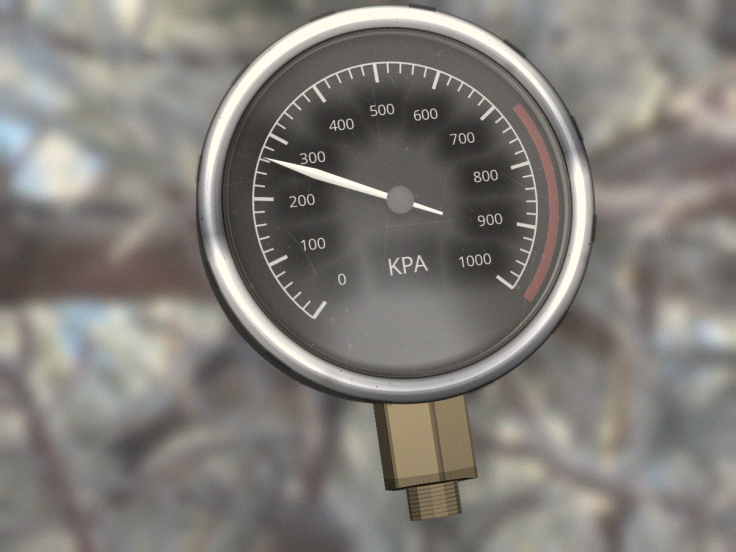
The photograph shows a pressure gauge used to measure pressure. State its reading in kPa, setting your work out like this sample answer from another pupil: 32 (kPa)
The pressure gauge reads 260 (kPa)
